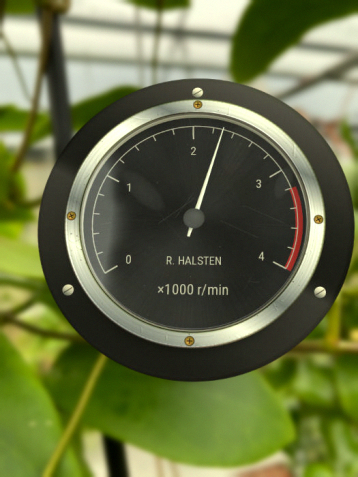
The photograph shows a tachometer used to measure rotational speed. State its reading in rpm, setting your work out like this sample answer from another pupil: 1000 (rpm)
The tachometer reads 2300 (rpm)
